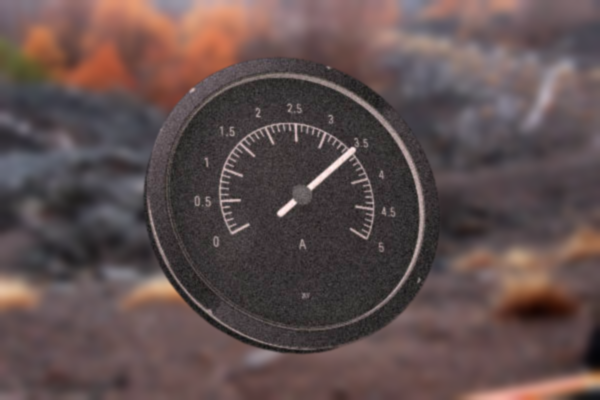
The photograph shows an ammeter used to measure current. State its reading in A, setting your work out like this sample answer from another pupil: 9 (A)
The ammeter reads 3.5 (A)
